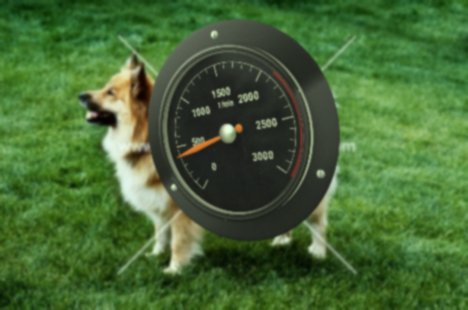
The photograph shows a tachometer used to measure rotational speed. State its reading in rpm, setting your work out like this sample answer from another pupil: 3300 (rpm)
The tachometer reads 400 (rpm)
